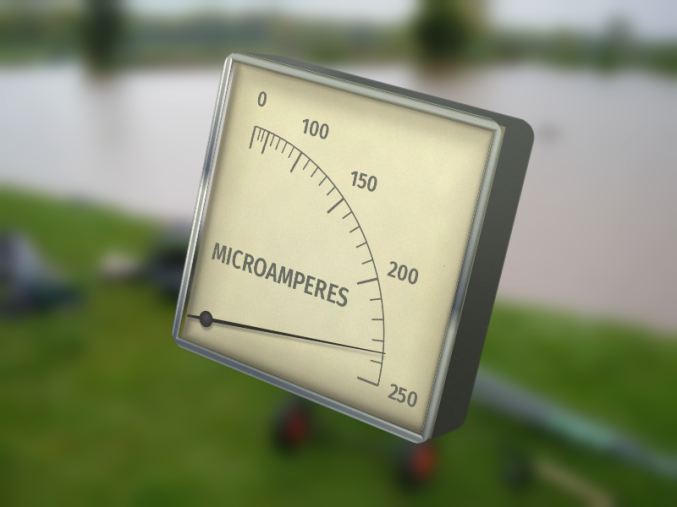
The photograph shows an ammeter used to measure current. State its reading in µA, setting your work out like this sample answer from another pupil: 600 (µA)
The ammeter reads 235 (µA)
